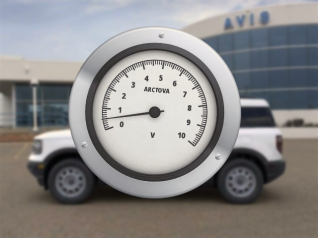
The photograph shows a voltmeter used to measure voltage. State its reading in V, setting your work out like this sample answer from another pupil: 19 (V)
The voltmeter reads 0.5 (V)
